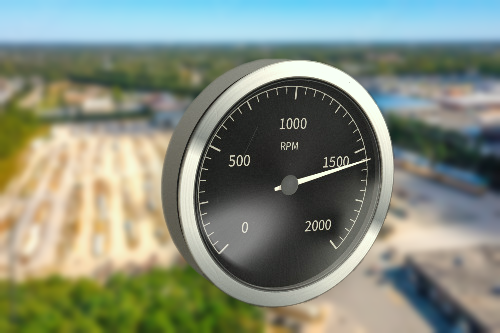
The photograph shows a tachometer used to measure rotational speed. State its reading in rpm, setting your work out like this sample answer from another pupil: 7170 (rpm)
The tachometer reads 1550 (rpm)
